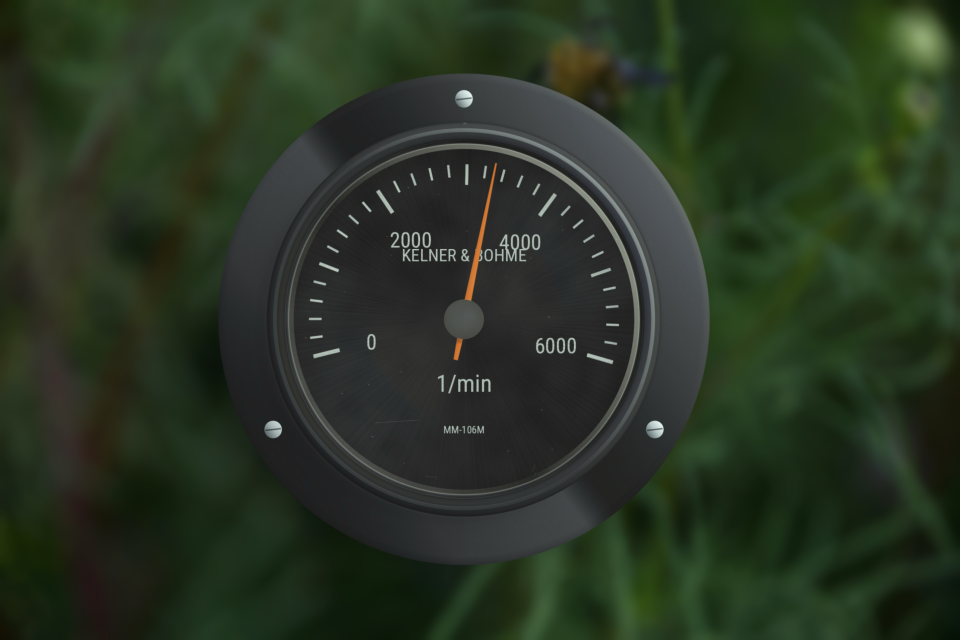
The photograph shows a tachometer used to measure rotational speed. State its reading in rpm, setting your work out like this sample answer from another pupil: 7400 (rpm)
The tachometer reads 3300 (rpm)
